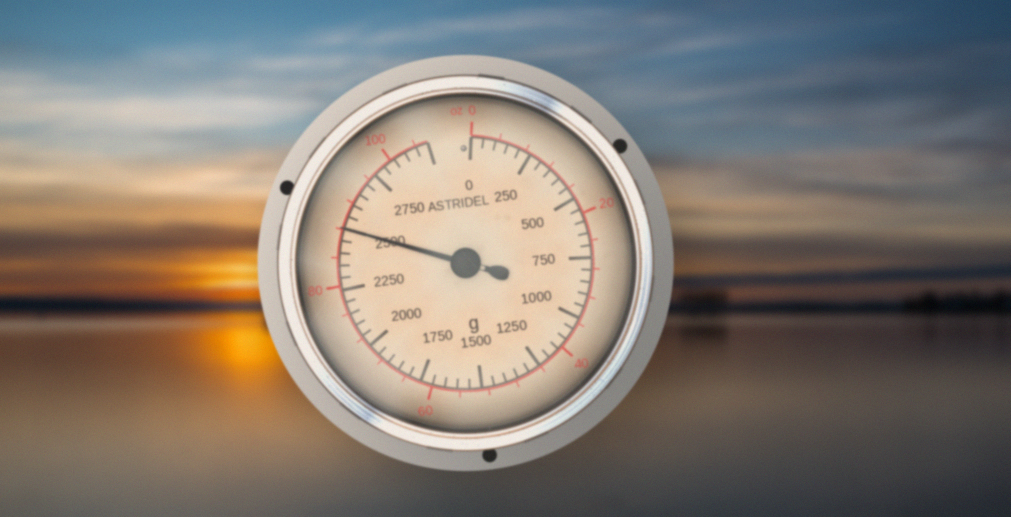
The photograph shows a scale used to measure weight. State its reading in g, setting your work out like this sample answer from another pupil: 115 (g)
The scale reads 2500 (g)
